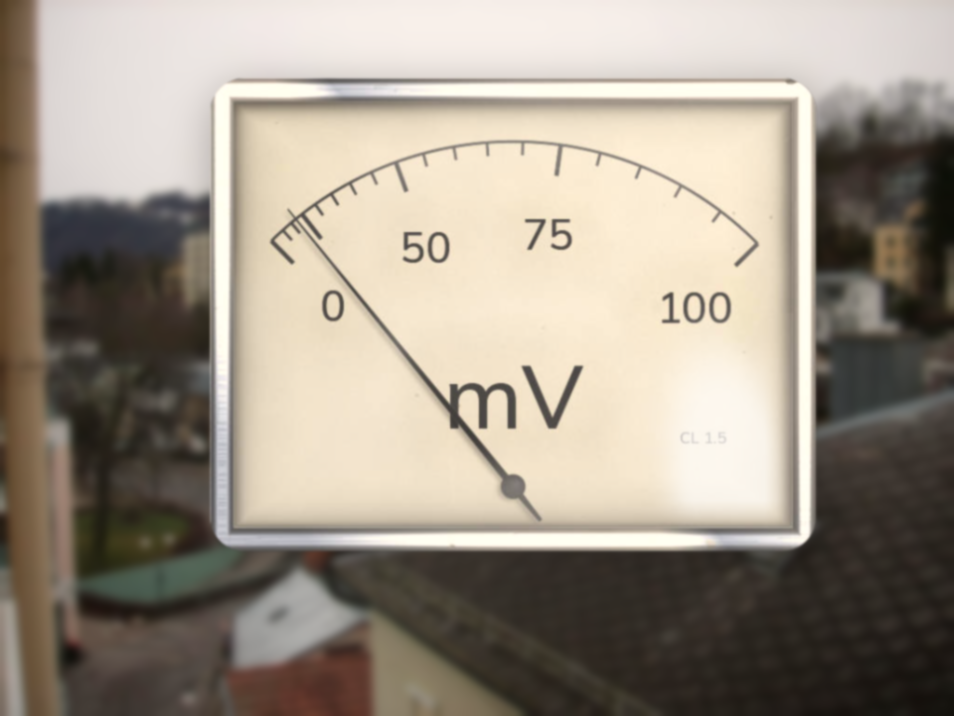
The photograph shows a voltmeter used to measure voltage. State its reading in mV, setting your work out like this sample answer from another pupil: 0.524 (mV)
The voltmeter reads 22.5 (mV)
